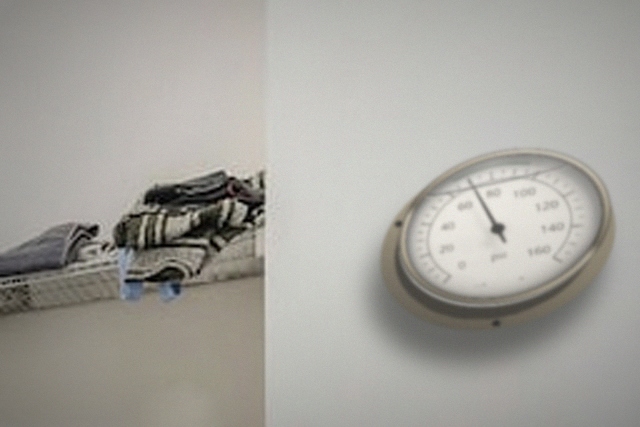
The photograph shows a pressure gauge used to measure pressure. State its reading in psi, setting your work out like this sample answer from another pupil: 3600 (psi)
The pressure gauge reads 70 (psi)
